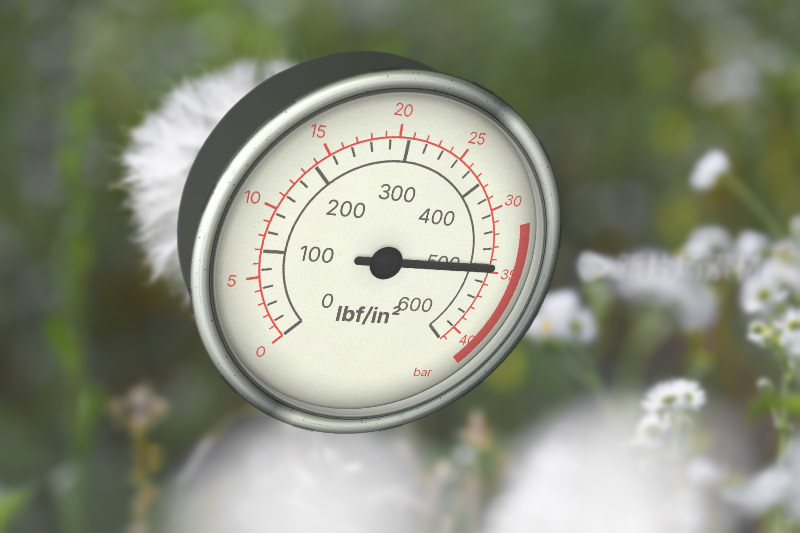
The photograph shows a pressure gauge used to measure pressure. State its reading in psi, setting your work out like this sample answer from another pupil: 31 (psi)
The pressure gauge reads 500 (psi)
